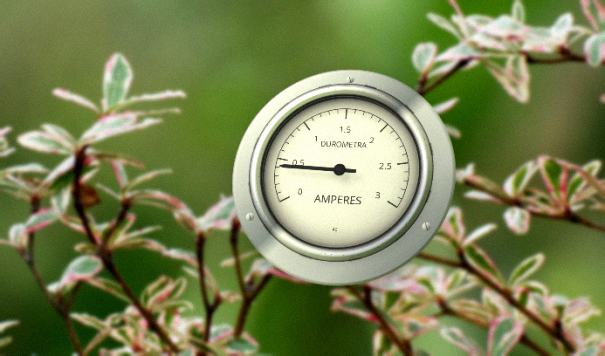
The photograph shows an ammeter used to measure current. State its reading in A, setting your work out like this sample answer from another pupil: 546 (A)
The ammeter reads 0.4 (A)
